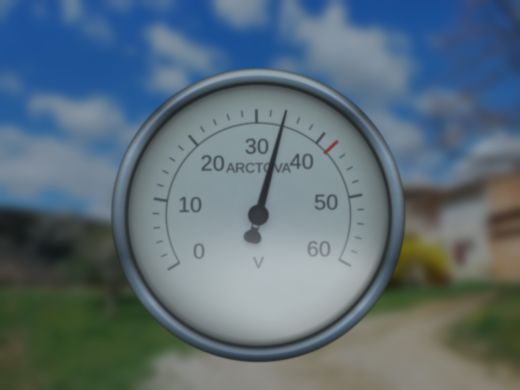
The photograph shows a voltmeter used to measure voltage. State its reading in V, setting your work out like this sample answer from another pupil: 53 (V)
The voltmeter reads 34 (V)
